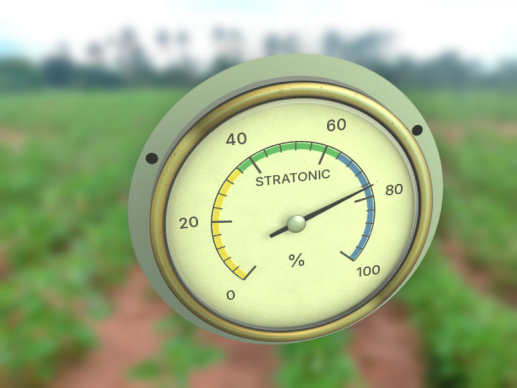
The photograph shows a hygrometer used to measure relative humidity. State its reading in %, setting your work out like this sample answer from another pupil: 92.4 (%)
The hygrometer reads 76 (%)
